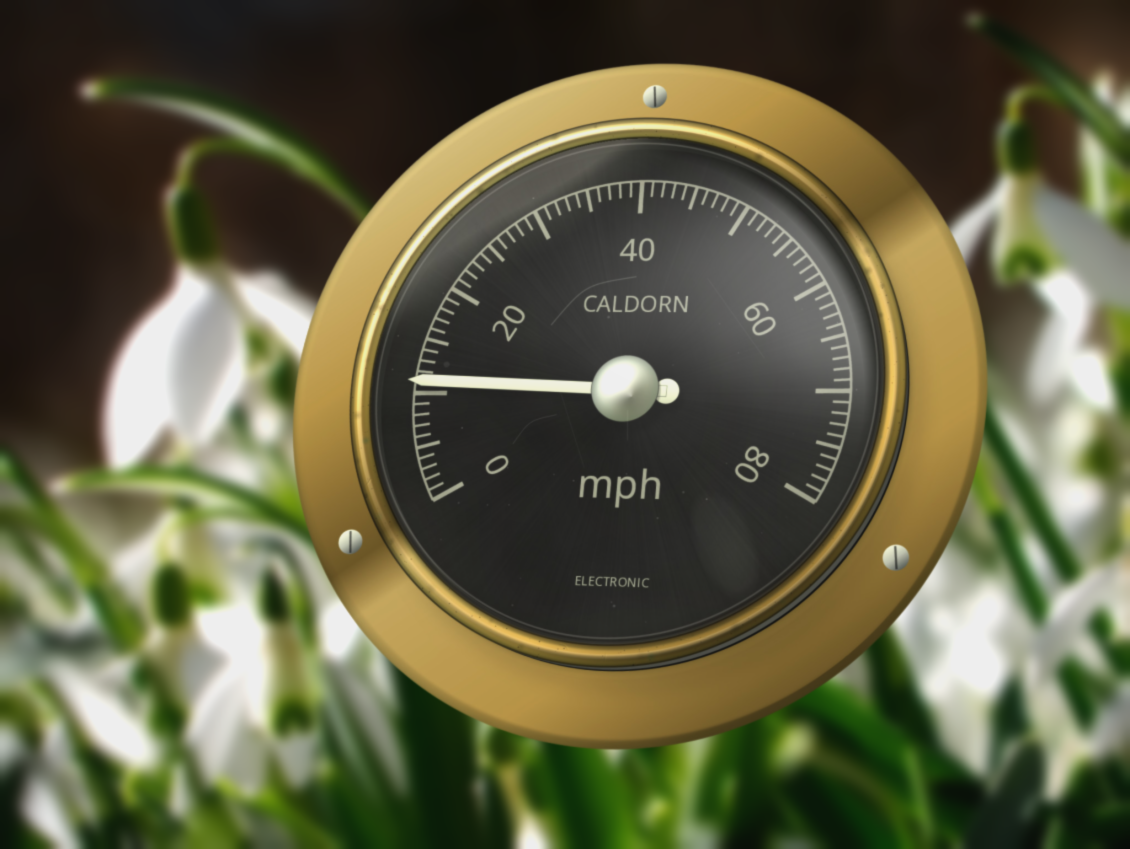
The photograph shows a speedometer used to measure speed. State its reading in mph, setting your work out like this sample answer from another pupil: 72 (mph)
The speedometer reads 11 (mph)
